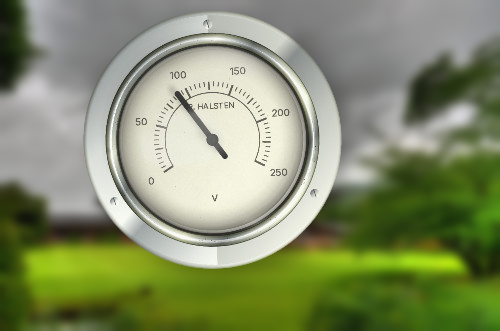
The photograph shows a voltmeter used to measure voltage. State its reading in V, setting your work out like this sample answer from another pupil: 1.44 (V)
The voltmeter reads 90 (V)
